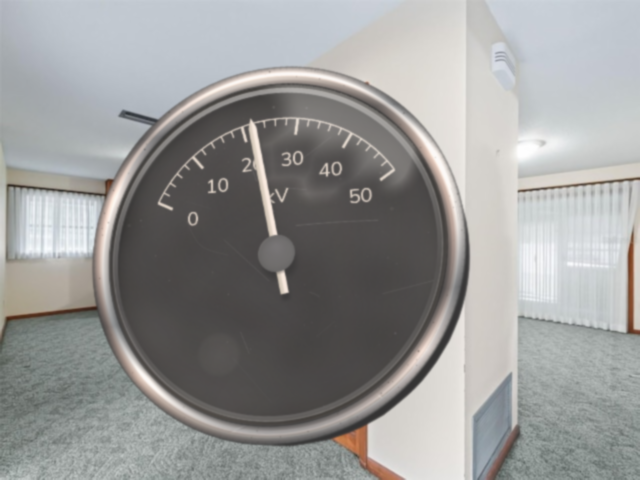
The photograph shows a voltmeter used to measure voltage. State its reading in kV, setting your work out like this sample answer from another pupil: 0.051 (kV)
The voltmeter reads 22 (kV)
